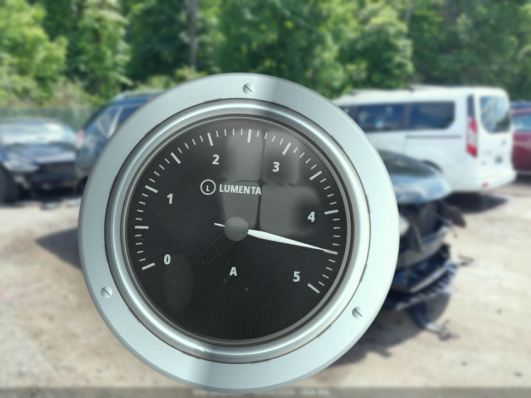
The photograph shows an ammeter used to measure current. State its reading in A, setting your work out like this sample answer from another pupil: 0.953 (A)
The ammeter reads 4.5 (A)
